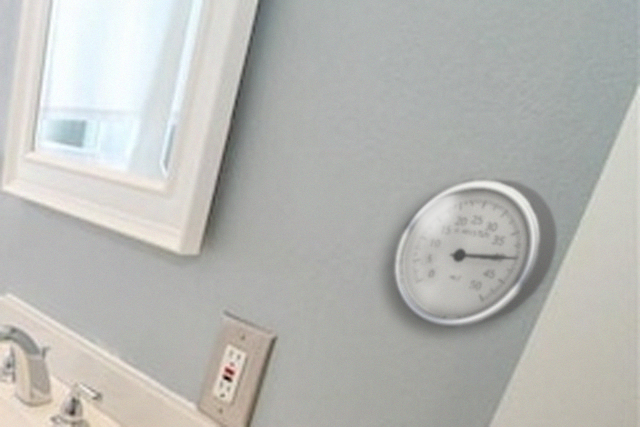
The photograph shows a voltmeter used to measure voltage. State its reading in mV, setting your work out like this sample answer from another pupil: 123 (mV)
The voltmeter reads 40 (mV)
